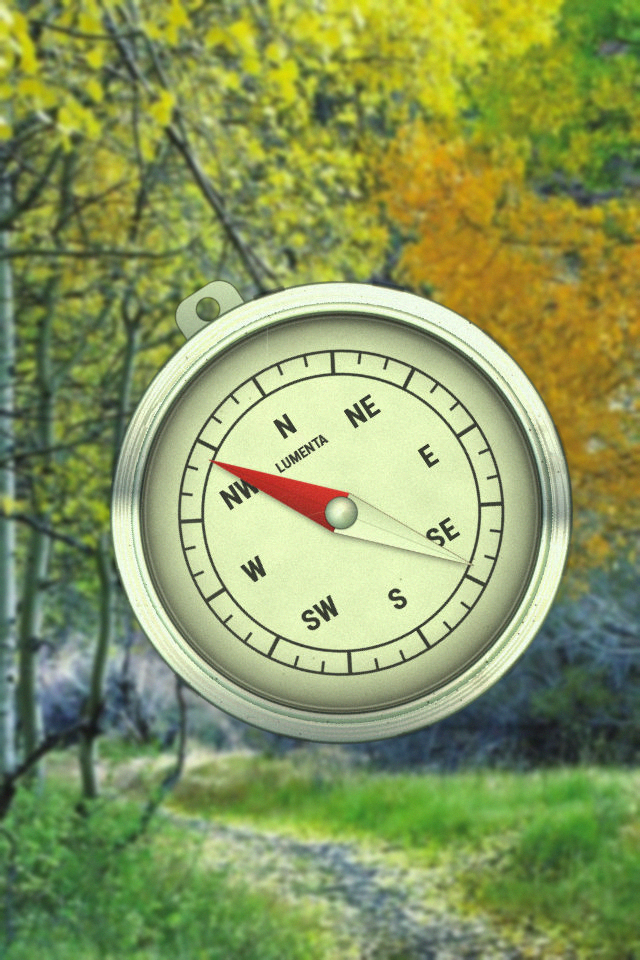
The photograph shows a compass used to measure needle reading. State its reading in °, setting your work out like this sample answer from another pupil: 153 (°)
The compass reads 325 (°)
